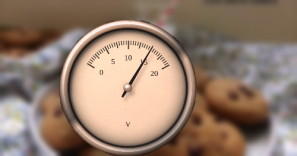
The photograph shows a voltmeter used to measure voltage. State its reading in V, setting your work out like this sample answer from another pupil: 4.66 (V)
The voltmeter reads 15 (V)
